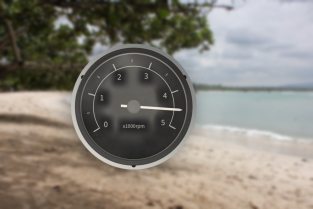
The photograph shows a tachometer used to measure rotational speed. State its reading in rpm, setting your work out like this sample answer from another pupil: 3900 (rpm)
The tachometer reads 4500 (rpm)
